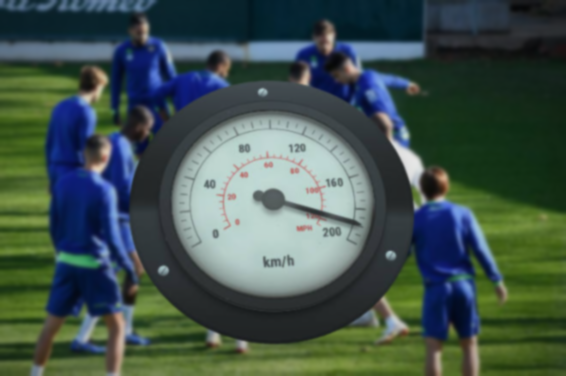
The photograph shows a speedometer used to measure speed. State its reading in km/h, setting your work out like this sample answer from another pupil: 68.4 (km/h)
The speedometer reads 190 (km/h)
